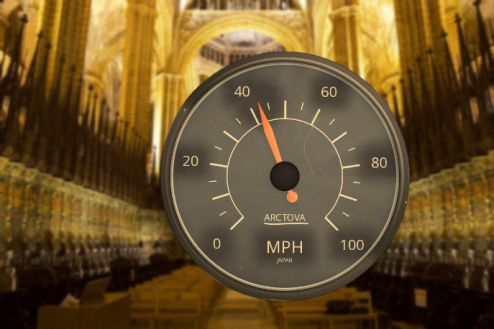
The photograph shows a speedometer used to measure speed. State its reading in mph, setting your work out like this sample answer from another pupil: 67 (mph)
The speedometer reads 42.5 (mph)
